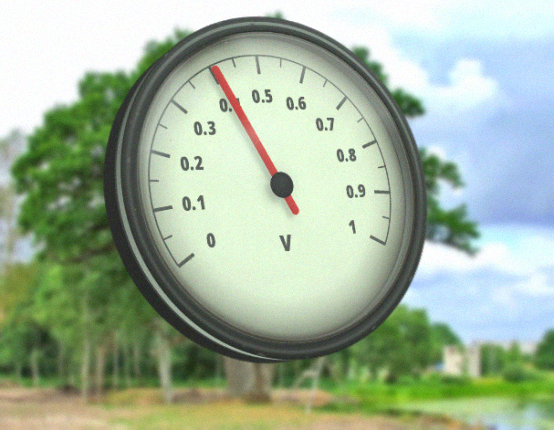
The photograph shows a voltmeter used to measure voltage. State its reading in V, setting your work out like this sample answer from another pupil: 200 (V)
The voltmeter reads 0.4 (V)
